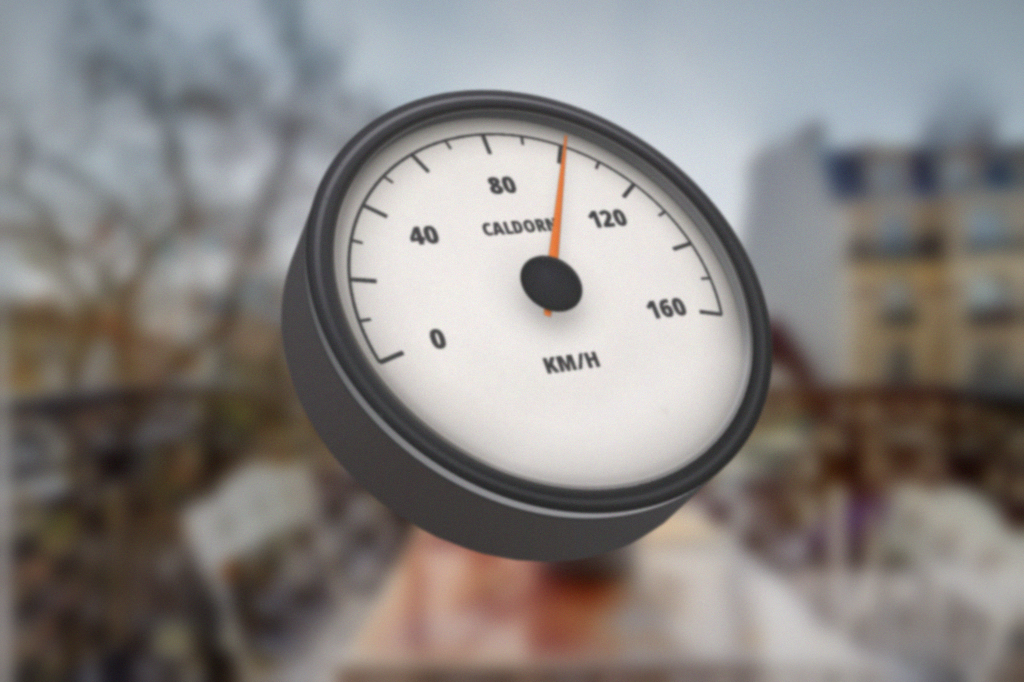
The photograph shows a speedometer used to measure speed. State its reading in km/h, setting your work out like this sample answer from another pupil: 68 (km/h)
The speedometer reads 100 (km/h)
